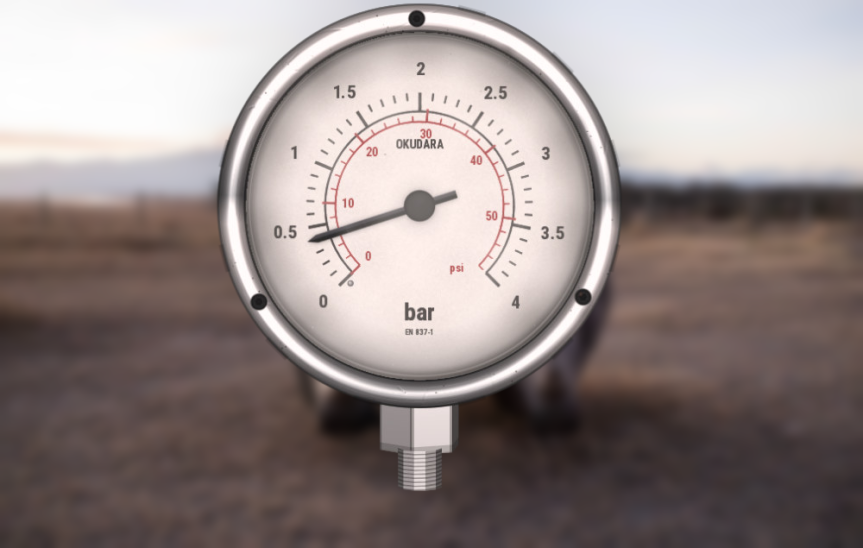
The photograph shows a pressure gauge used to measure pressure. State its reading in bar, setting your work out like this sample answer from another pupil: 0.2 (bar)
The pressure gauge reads 0.4 (bar)
